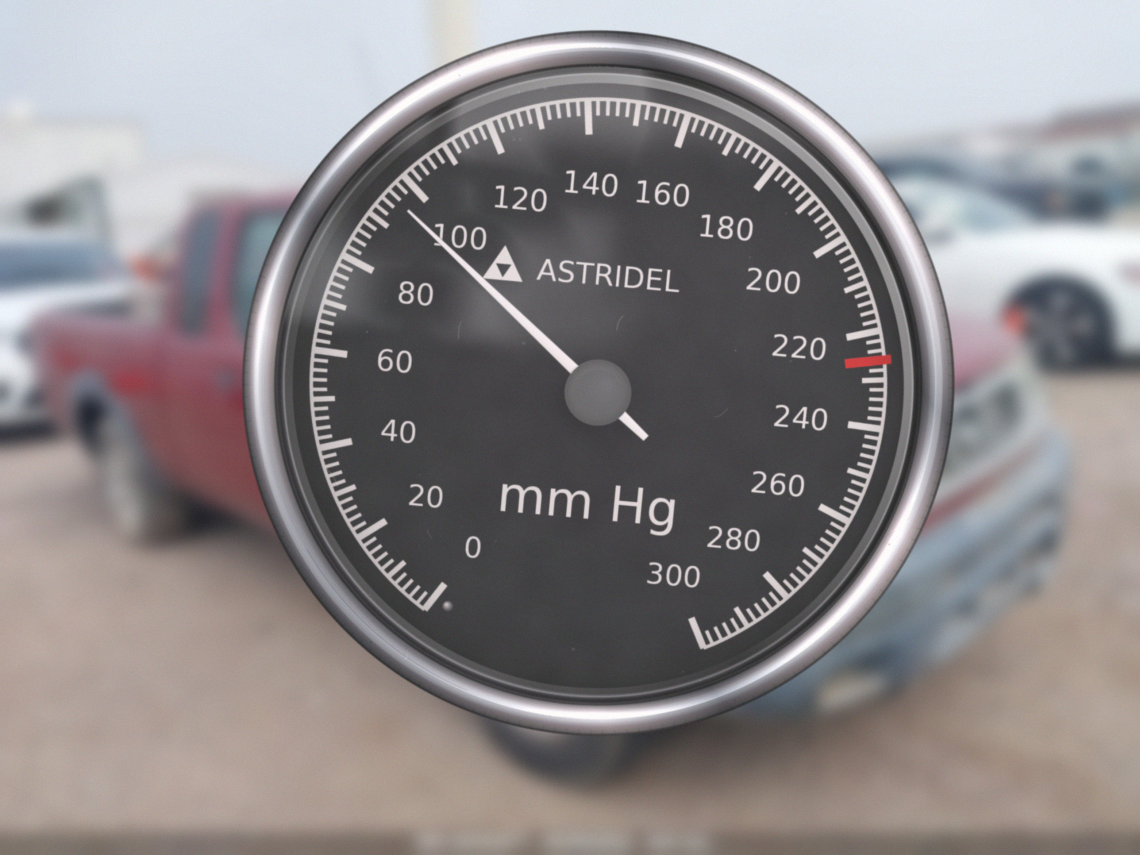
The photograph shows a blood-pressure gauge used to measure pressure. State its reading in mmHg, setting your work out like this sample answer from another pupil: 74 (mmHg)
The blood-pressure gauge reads 96 (mmHg)
